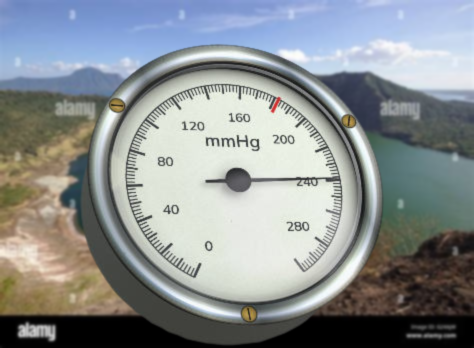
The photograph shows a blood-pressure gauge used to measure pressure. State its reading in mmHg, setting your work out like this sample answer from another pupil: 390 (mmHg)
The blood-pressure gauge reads 240 (mmHg)
